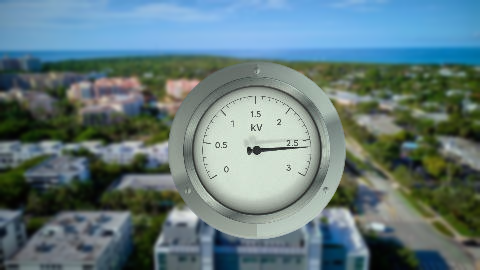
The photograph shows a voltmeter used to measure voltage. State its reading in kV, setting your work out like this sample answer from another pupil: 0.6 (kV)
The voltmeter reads 2.6 (kV)
